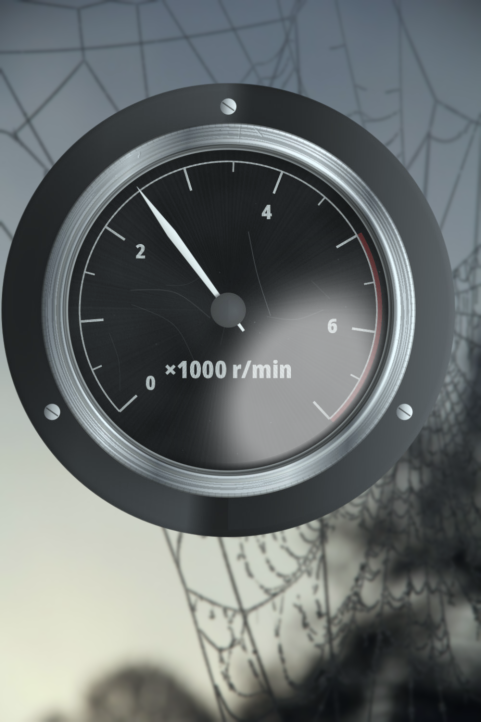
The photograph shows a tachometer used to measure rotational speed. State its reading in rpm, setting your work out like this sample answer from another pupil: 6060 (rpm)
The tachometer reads 2500 (rpm)
